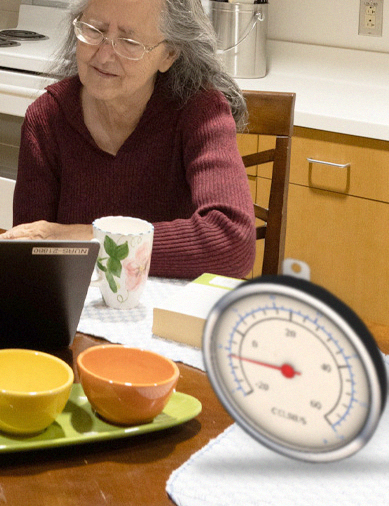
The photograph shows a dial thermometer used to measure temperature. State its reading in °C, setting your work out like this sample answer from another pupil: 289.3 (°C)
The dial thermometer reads -8 (°C)
